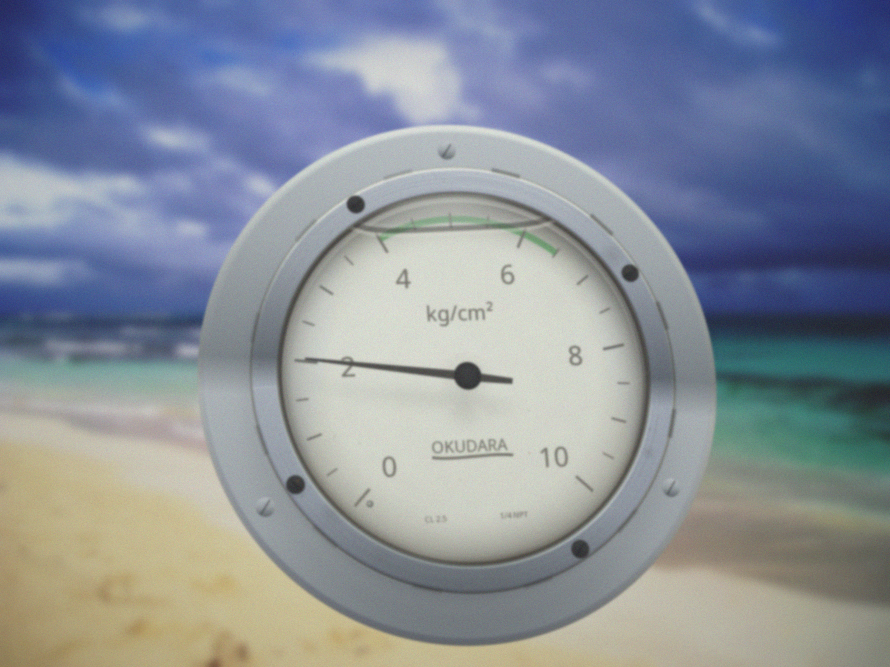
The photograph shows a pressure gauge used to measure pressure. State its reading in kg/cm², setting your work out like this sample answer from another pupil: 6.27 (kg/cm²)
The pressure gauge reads 2 (kg/cm²)
